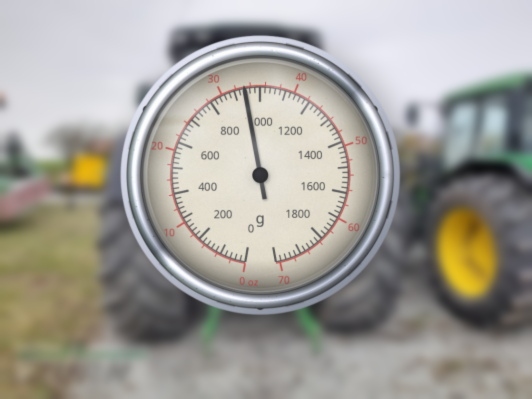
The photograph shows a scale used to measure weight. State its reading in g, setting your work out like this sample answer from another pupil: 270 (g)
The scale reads 940 (g)
